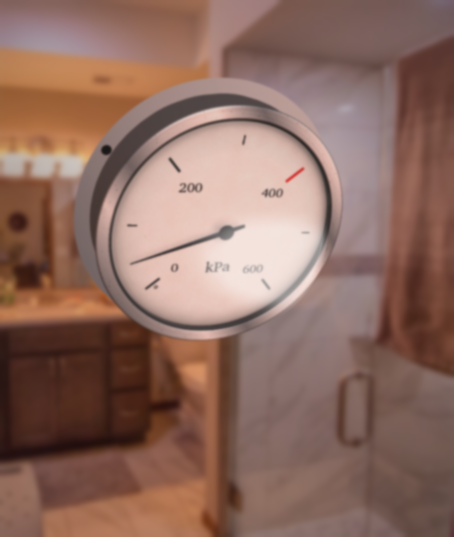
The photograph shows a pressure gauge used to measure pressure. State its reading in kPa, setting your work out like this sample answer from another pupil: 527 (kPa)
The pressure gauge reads 50 (kPa)
